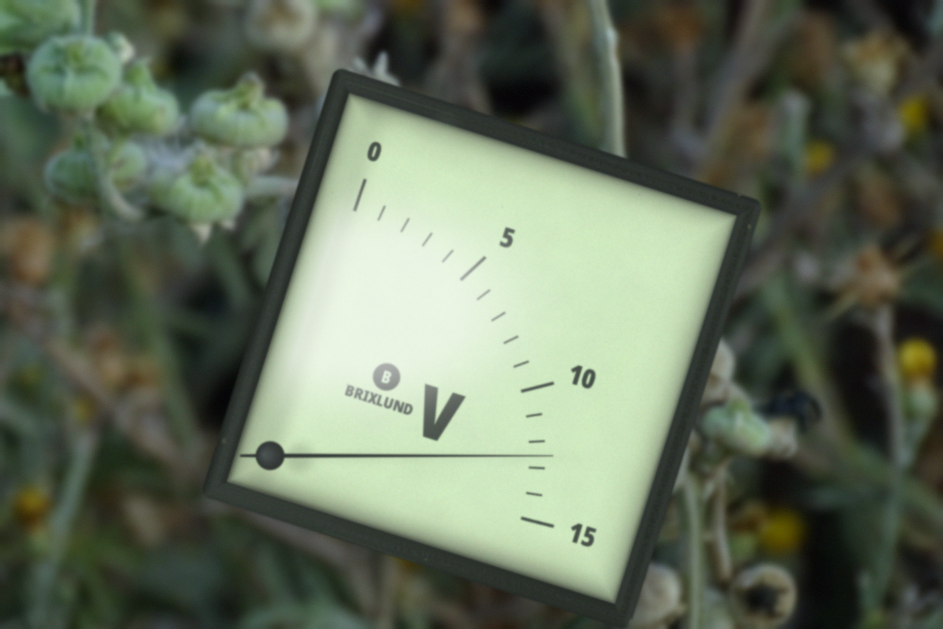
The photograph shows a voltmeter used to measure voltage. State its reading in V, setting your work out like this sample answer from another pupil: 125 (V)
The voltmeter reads 12.5 (V)
